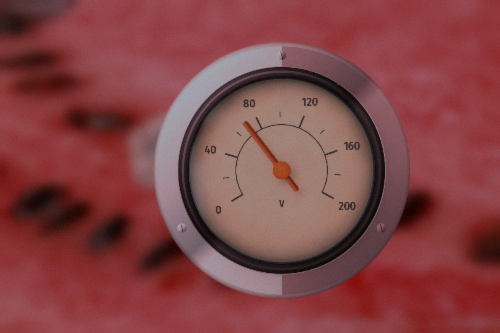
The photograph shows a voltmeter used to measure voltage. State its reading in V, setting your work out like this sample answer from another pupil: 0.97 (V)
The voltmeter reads 70 (V)
